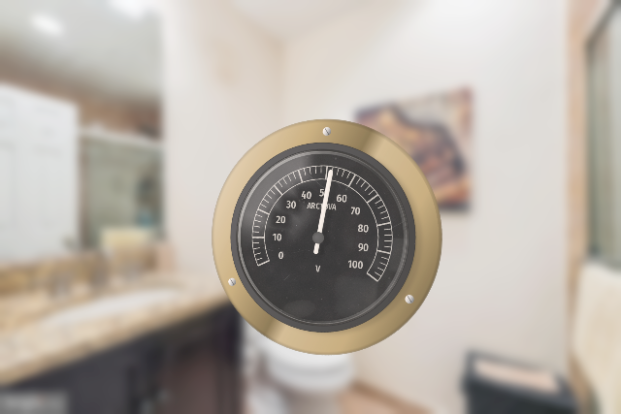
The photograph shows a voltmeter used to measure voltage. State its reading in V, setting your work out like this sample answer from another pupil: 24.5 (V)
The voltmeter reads 52 (V)
